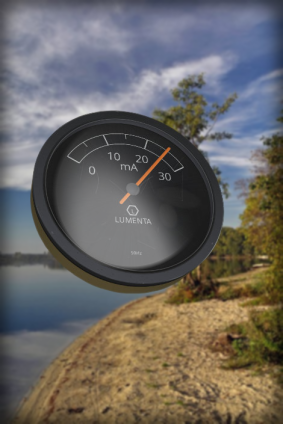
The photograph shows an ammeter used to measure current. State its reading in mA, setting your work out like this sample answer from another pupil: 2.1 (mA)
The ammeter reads 25 (mA)
